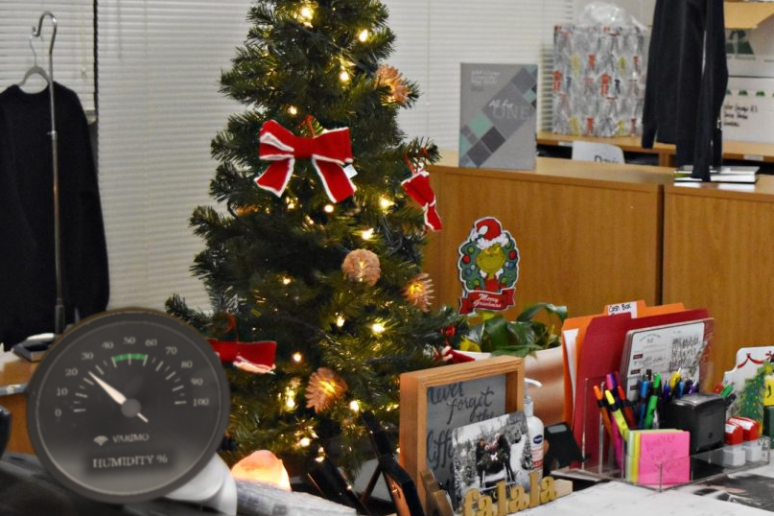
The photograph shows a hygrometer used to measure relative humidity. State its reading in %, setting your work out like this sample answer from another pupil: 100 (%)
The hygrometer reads 25 (%)
